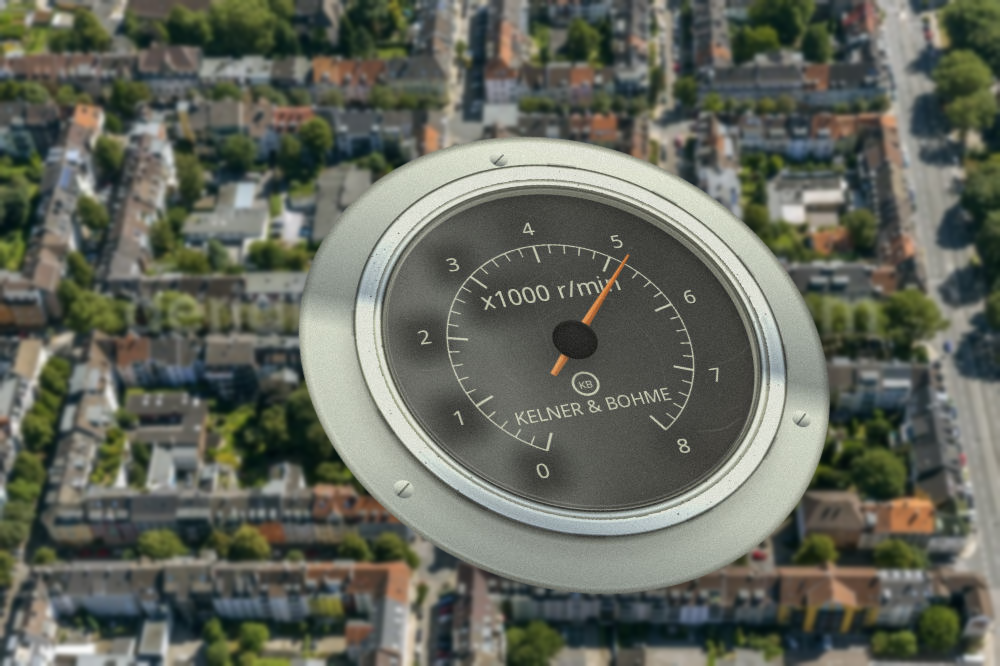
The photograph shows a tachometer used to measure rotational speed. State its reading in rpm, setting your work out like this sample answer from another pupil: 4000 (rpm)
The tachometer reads 5200 (rpm)
